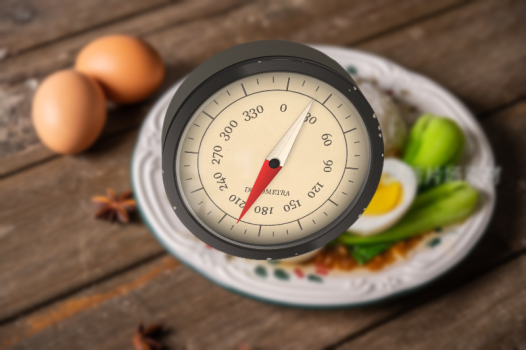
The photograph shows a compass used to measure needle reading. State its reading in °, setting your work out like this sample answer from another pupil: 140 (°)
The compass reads 200 (°)
